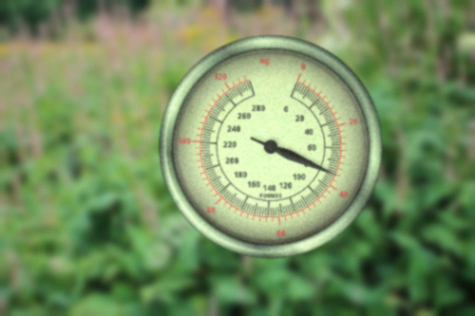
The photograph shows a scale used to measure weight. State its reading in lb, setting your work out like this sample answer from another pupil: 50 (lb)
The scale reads 80 (lb)
